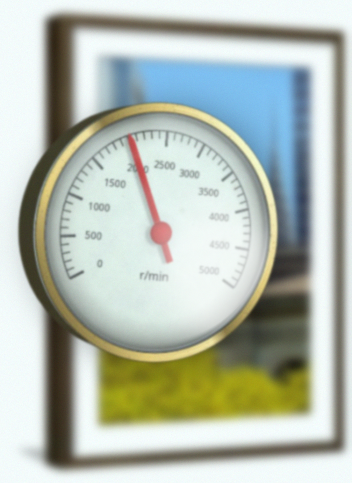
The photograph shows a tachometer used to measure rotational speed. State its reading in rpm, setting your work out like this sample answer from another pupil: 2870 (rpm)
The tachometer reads 2000 (rpm)
